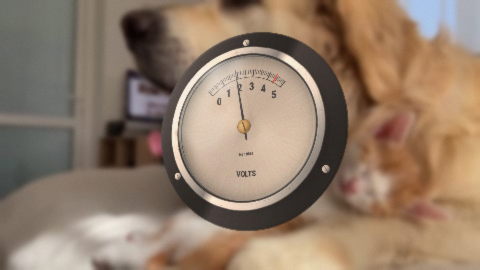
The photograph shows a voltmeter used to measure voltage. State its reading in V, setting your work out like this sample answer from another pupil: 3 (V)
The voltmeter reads 2 (V)
